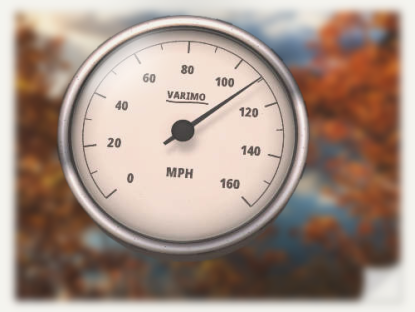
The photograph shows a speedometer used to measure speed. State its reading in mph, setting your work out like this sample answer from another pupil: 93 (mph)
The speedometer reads 110 (mph)
